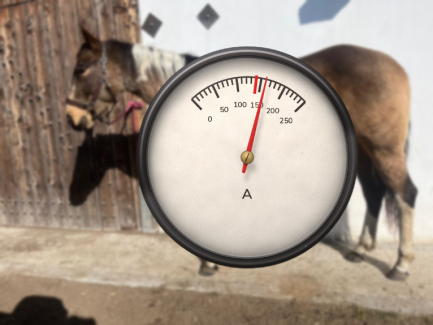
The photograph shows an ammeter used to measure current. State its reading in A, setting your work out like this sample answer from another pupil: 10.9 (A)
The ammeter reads 160 (A)
